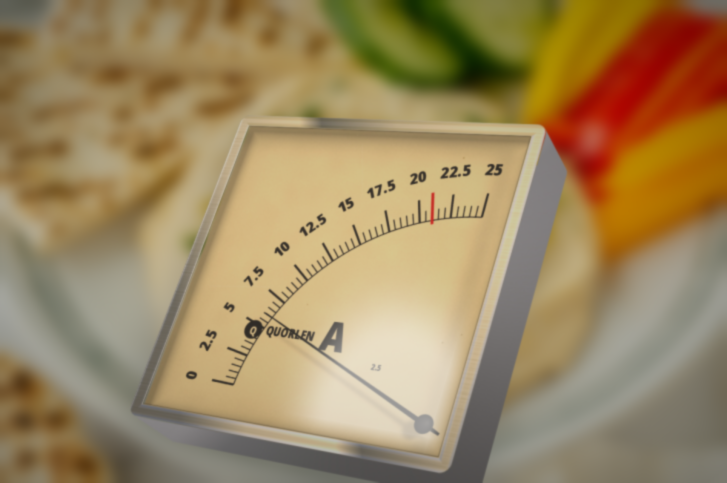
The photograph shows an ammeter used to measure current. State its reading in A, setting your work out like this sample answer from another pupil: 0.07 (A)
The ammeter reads 6 (A)
